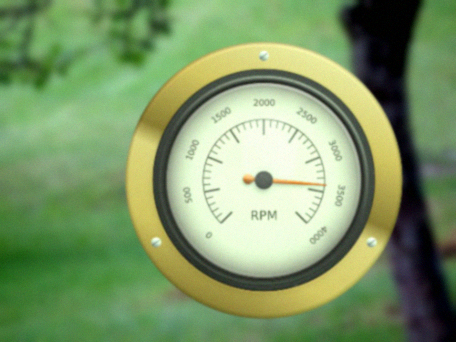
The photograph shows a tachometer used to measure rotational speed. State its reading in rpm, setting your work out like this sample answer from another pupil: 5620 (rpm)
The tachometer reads 3400 (rpm)
